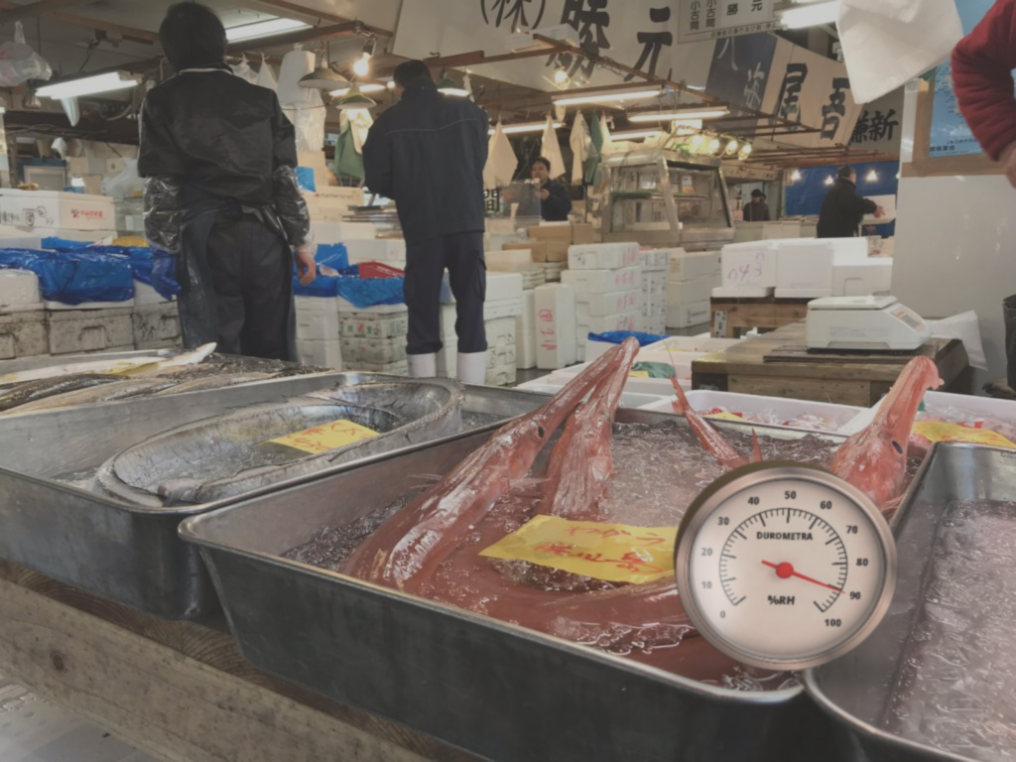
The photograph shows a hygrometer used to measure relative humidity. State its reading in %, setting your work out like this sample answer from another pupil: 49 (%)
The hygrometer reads 90 (%)
